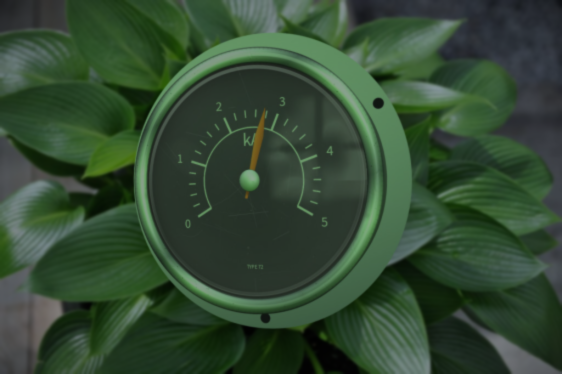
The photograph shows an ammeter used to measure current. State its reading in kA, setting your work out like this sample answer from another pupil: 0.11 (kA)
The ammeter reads 2.8 (kA)
